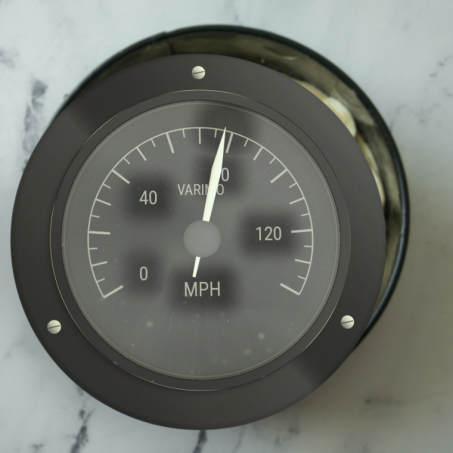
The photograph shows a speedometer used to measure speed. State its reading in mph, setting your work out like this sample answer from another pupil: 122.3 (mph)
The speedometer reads 77.5 (mph)
